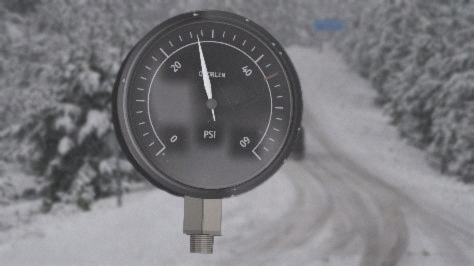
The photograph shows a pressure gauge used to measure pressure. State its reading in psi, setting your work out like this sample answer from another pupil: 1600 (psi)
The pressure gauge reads 27 (psi)
